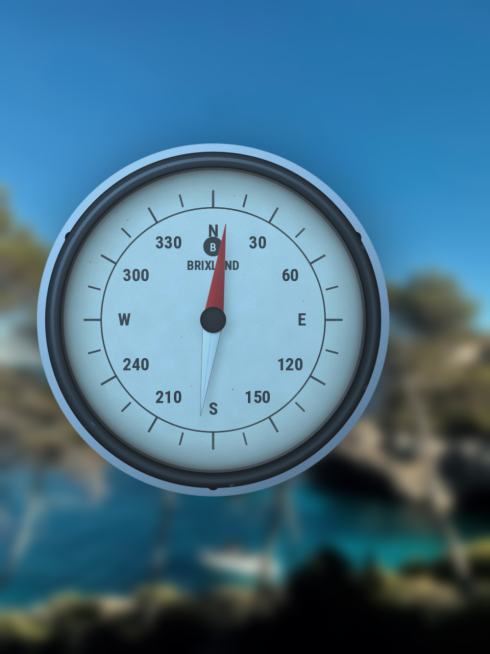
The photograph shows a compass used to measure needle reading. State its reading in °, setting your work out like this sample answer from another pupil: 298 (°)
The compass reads 7.5 (°)
